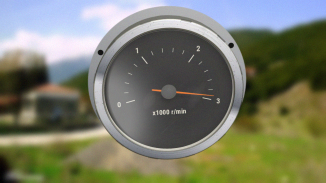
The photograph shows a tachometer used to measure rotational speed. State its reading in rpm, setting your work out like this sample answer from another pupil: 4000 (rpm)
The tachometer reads 2900 (rpm)
